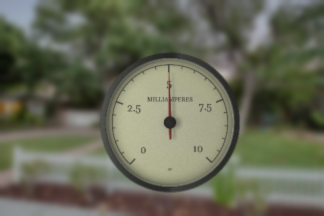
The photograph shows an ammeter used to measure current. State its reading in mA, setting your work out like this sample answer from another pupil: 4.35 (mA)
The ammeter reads 5 (mA)
